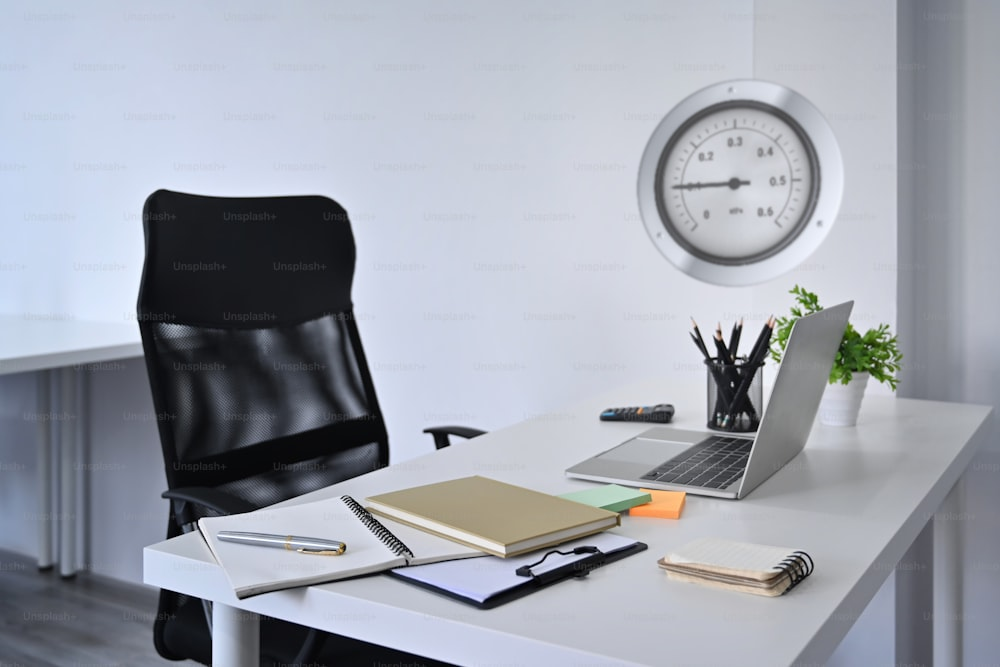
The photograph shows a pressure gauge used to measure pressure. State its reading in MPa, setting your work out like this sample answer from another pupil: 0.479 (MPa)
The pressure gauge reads 0.1 (MPa)
